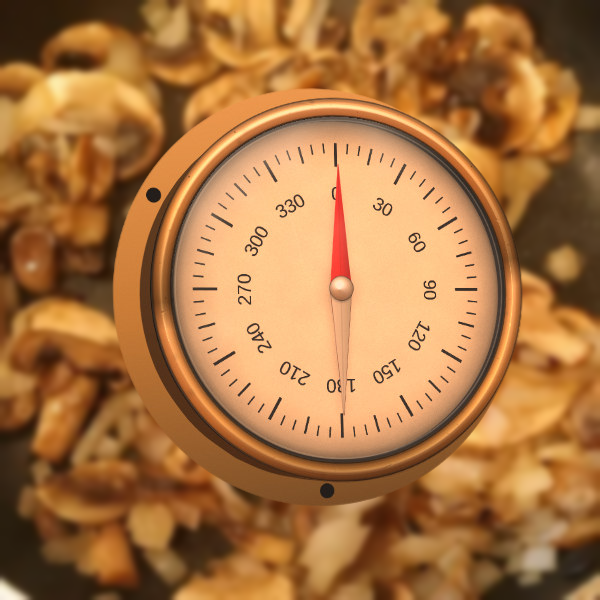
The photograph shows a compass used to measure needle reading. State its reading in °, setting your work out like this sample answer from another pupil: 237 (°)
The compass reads 0 (°)
